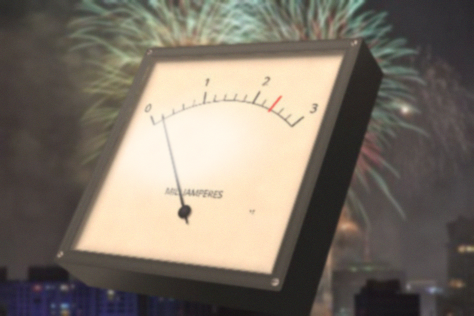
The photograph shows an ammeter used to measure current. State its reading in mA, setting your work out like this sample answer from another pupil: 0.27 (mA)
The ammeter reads 0.2 (mA)
